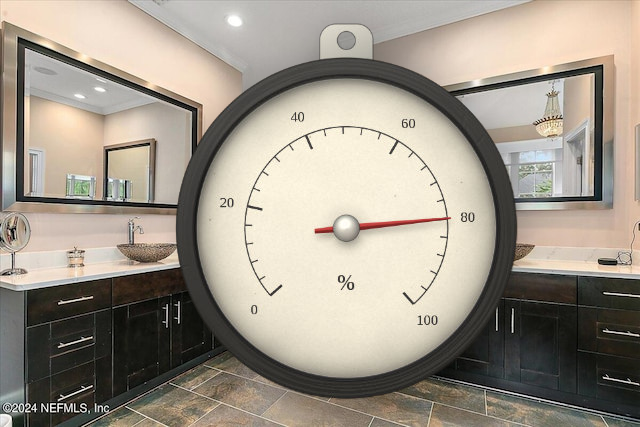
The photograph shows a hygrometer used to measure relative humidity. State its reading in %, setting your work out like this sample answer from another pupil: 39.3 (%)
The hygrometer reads 80 (%)
